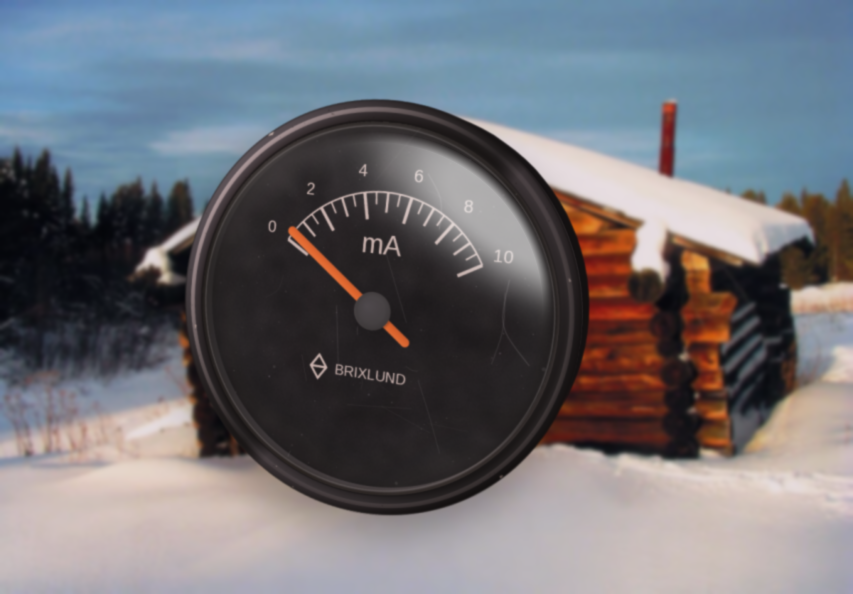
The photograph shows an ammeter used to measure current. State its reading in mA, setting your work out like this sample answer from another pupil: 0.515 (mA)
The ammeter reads 0.5 (mA)
